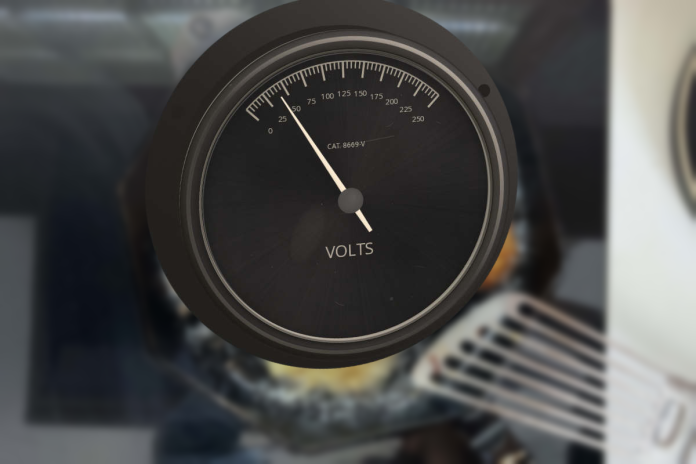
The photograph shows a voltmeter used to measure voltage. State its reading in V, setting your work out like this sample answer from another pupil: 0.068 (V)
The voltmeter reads 40 (V)
